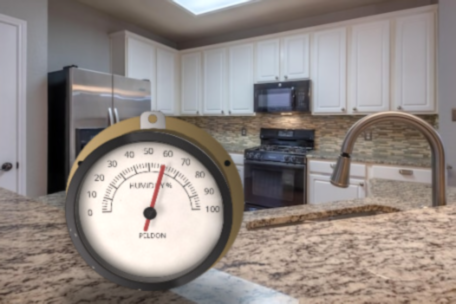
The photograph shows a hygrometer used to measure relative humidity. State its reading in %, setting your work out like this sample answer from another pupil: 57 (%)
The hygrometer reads 60 (%)
